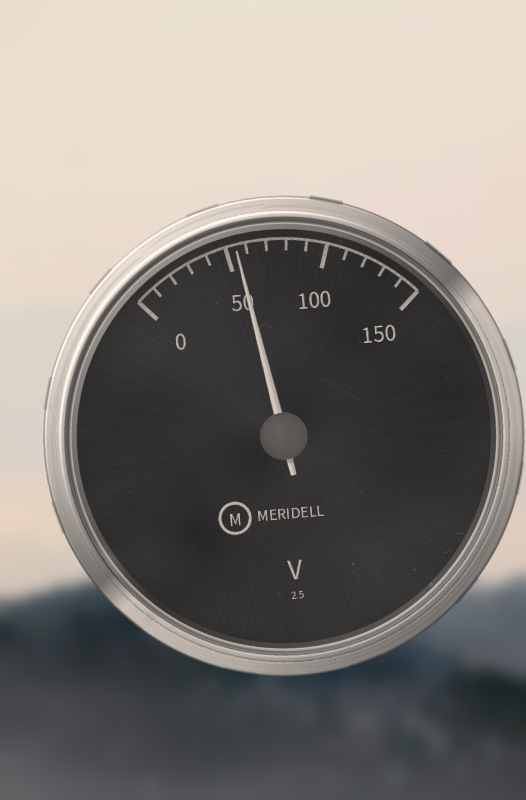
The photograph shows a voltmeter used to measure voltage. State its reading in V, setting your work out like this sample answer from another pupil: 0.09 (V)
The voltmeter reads 55 (V)
